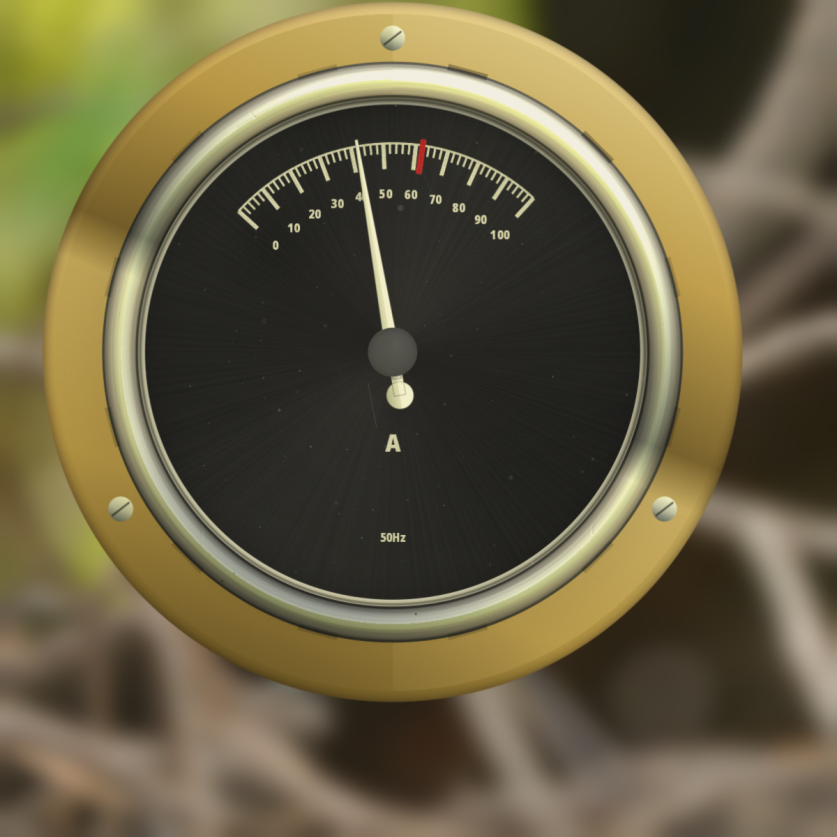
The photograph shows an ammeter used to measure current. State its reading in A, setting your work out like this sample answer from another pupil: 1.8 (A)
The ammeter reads 42 (A)
